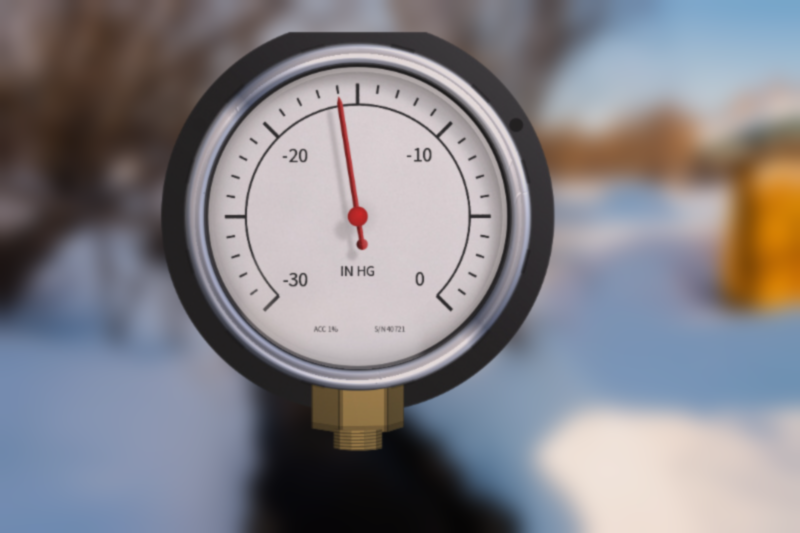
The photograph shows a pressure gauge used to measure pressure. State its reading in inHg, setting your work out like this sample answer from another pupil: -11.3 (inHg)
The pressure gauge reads -16 (inHg)
